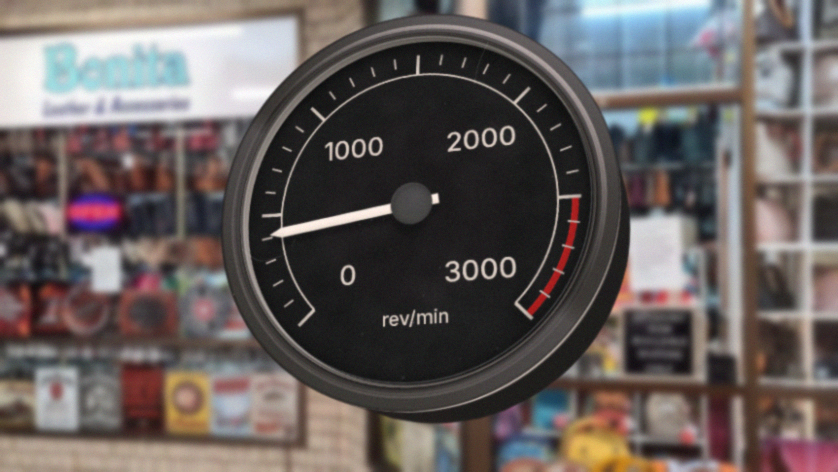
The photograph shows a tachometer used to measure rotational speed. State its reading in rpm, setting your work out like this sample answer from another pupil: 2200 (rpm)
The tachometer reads 400 (rpm)
